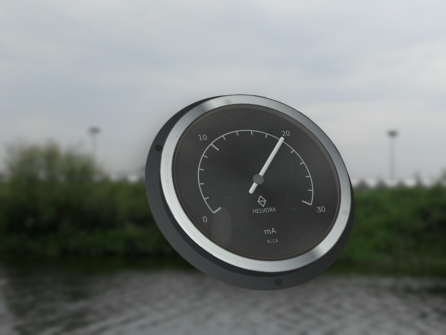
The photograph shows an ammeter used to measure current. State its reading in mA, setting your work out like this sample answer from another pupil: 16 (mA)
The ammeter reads 20 (mA)
